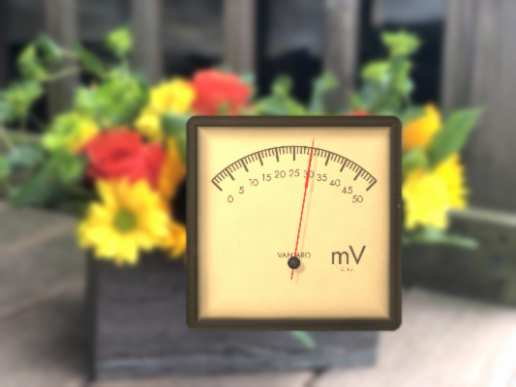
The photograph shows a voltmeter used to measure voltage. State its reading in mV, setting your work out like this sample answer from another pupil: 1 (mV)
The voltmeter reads 30 (mV)
